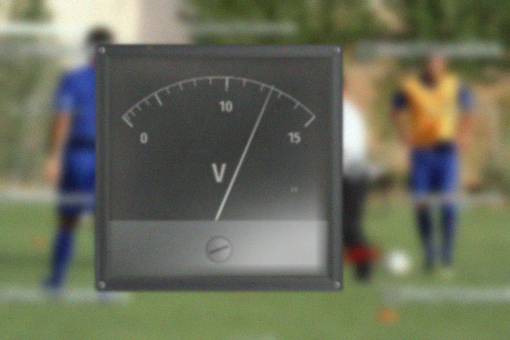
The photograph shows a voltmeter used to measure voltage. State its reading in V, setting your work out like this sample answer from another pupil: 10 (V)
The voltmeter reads 12.5 (V)
